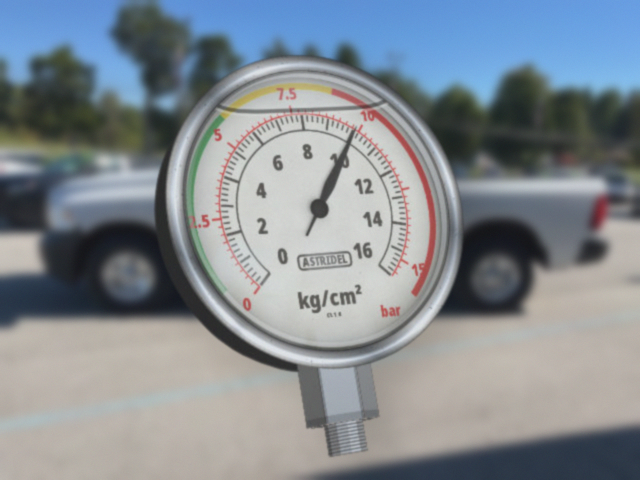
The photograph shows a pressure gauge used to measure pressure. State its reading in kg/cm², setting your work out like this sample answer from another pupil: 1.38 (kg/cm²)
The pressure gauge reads 10 (kg/cm²)
